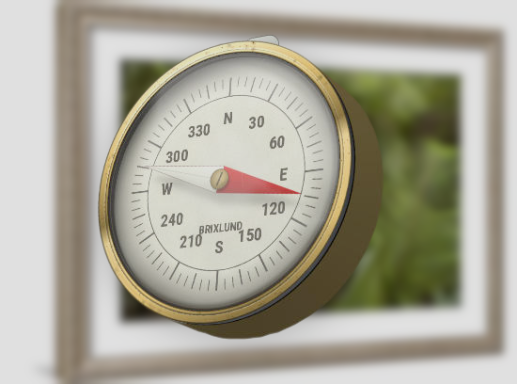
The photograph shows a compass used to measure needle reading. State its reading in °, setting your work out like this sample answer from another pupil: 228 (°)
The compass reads 105 (°)
